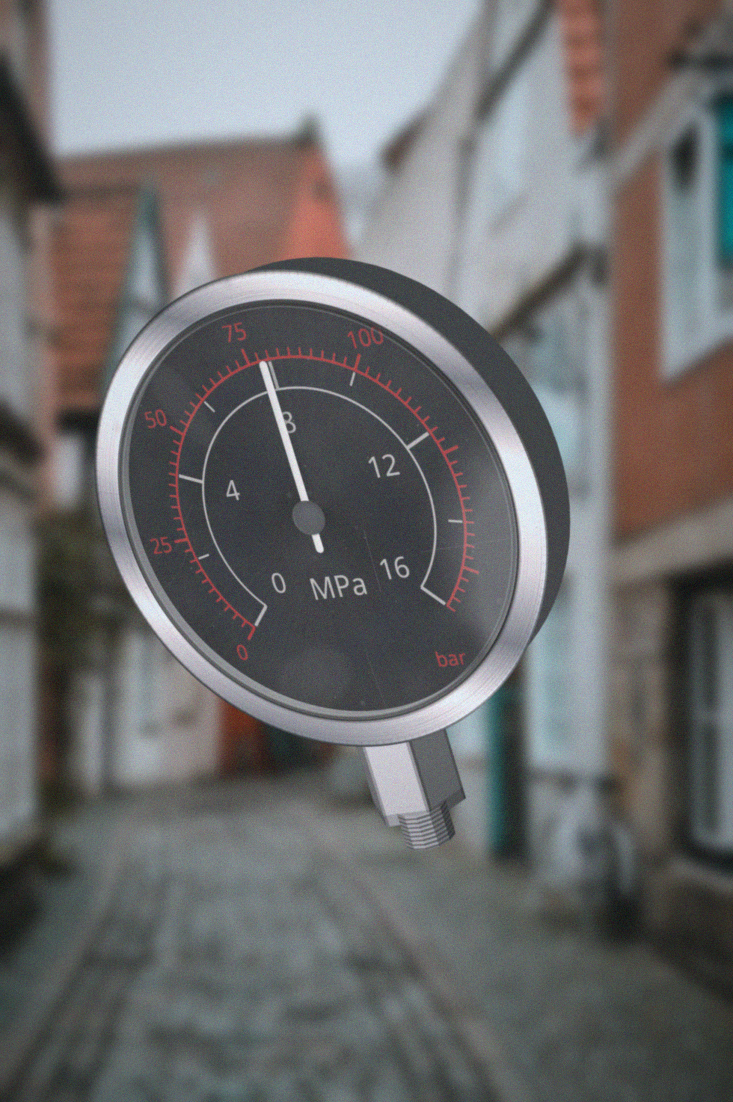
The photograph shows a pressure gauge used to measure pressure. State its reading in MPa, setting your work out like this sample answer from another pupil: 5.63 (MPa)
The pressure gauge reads 8 (MPa)
